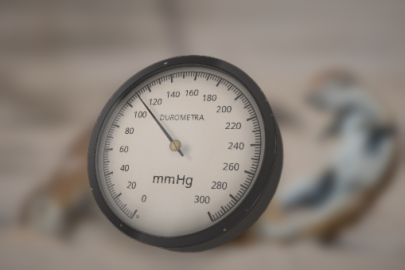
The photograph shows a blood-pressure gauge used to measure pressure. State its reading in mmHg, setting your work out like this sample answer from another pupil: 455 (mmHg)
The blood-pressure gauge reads 110 (mmHg)
